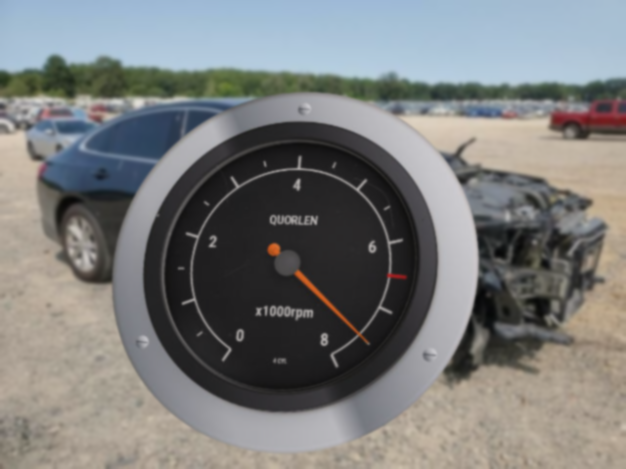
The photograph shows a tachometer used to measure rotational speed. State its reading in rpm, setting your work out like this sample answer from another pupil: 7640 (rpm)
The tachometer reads 7500 (rpm)
